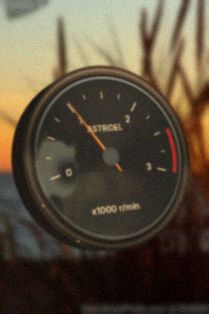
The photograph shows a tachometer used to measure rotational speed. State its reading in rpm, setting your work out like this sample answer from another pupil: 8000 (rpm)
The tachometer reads 1000 (rpm)
